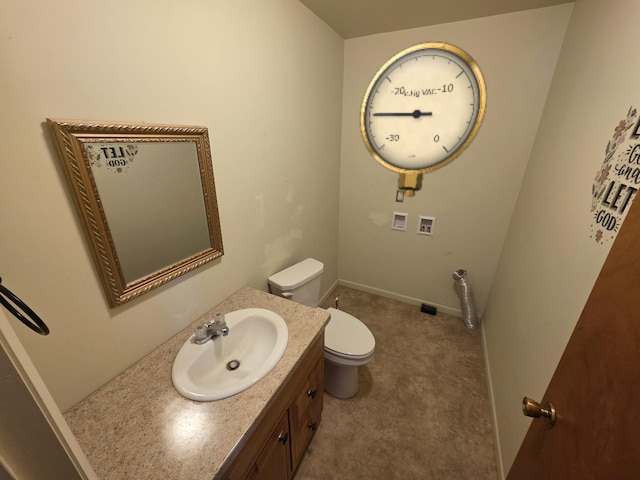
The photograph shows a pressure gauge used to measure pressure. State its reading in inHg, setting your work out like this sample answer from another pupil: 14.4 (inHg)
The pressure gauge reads -25 (inHg)
